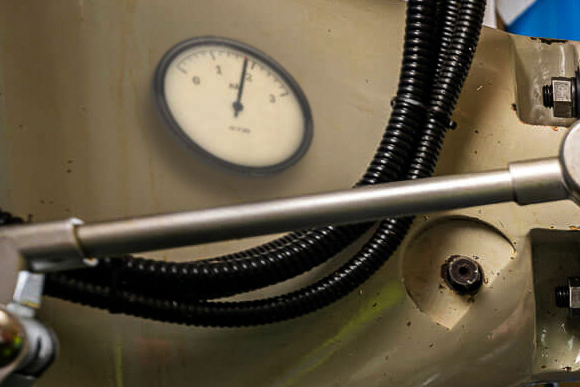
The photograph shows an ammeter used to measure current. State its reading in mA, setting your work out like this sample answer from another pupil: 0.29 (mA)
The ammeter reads 1.8 (mA)
